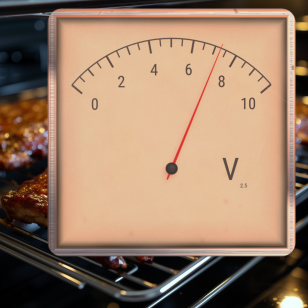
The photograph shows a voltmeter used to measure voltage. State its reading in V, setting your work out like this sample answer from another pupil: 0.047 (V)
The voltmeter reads 7.25 (V)
